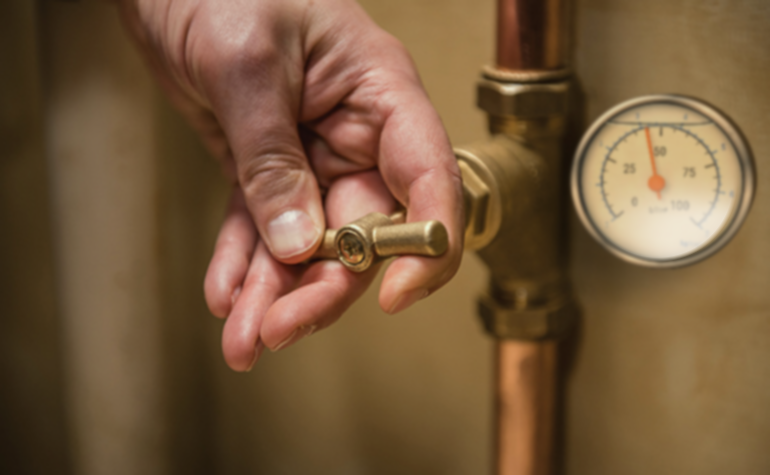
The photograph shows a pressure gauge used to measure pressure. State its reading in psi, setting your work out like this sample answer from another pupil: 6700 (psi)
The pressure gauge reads 45 (psi)
